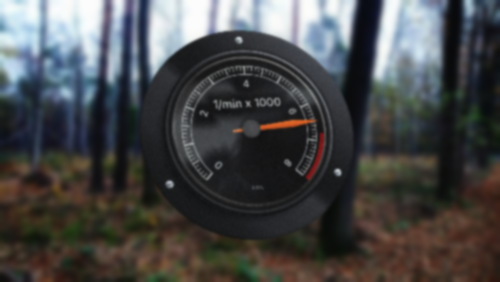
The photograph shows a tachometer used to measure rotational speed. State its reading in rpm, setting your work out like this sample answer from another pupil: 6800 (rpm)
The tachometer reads 6500 (rpm)
